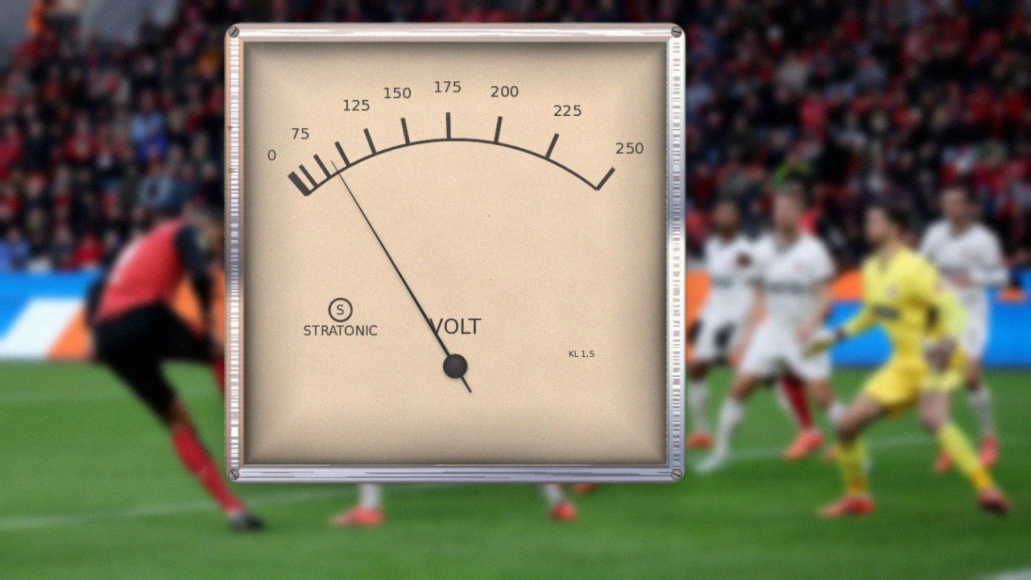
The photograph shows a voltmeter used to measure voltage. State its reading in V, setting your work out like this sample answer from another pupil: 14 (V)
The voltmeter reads 87.5 (V)
